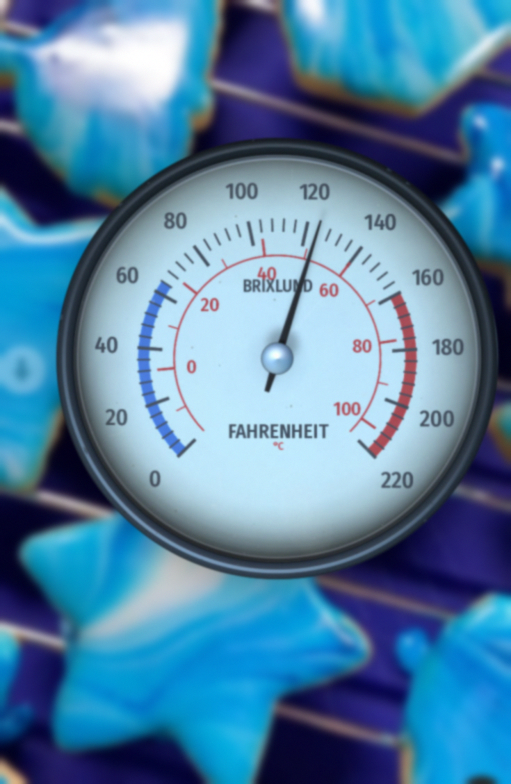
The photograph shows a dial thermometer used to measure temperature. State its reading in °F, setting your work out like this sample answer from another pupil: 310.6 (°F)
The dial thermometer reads 124 (°F)
